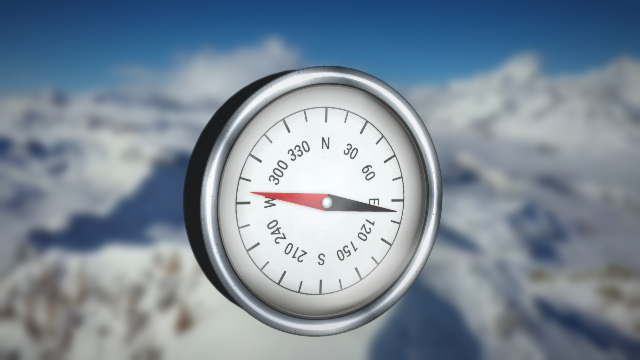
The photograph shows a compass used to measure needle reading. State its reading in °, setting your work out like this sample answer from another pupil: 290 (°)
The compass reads 277.5 (°)
